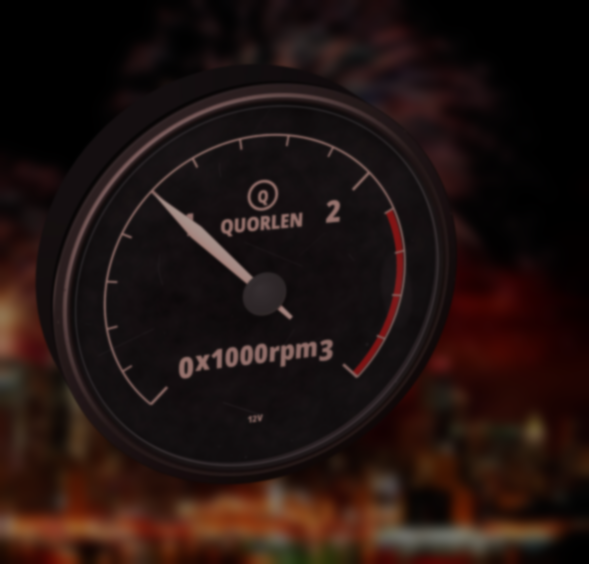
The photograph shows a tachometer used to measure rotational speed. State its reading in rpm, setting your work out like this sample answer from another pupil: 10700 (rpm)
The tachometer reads 1000 (rpm)
